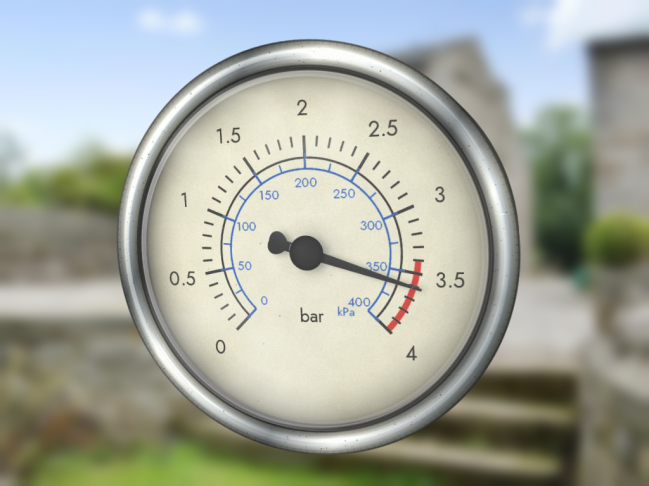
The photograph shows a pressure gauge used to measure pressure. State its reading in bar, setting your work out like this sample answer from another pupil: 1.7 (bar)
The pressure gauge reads 3.6 (bar)
